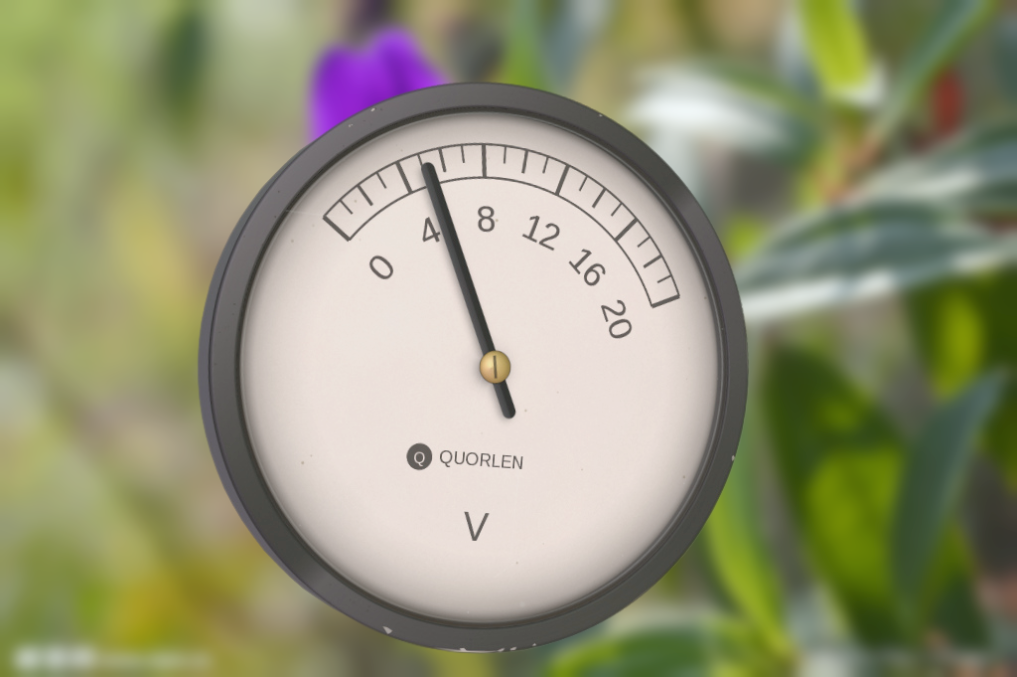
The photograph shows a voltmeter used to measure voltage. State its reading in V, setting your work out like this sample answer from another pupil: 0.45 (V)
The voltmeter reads 5 (V)
